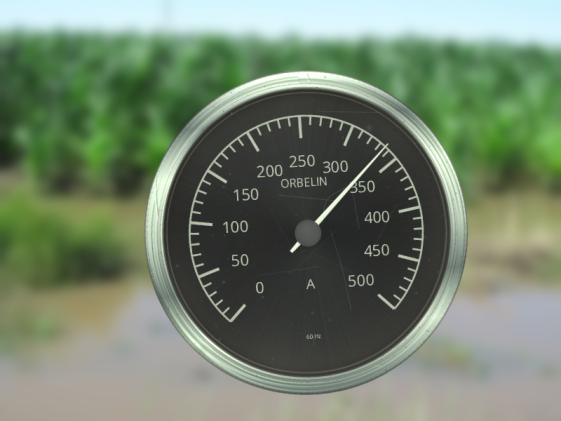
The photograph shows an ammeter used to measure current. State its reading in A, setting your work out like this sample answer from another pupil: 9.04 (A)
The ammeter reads 335 (A)
